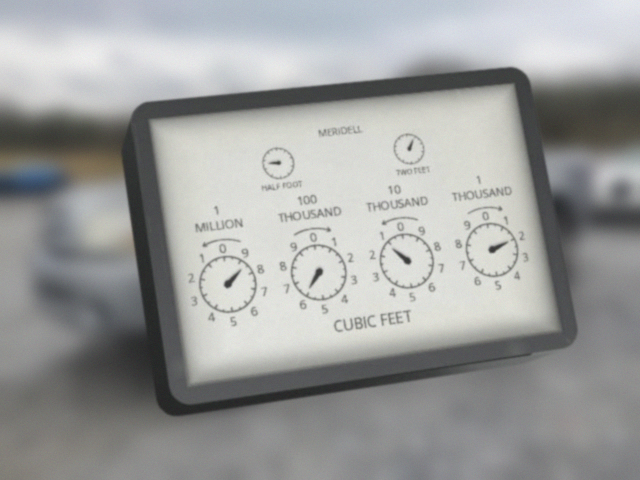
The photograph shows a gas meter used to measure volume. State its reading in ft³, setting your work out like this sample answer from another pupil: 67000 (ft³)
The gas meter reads 861200 (ft³)
